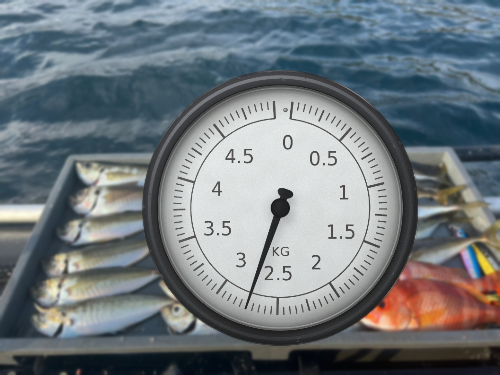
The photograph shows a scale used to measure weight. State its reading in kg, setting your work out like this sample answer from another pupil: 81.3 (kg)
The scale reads 2.75 (kg)
